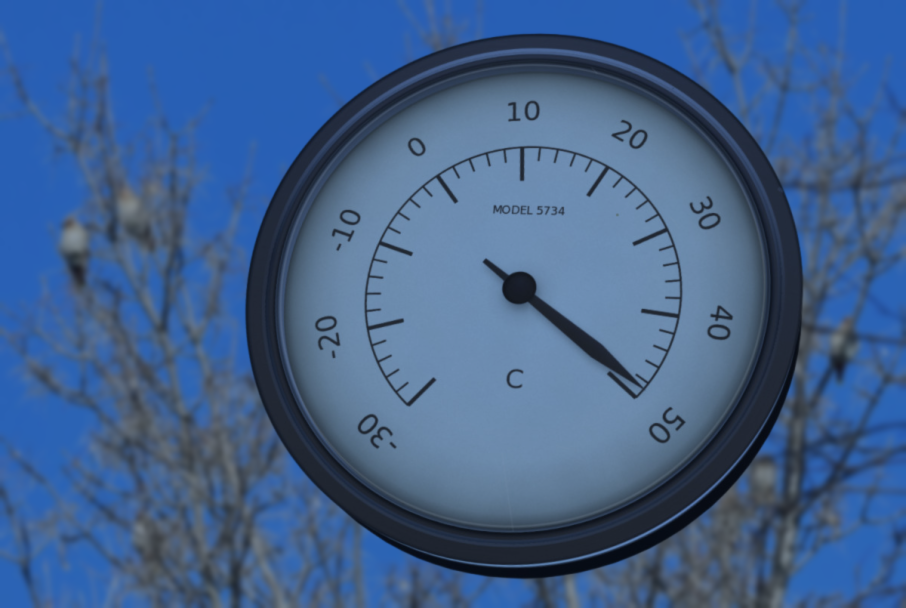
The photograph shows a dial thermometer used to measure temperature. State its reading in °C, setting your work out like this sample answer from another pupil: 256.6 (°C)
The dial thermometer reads 49 (°C)
